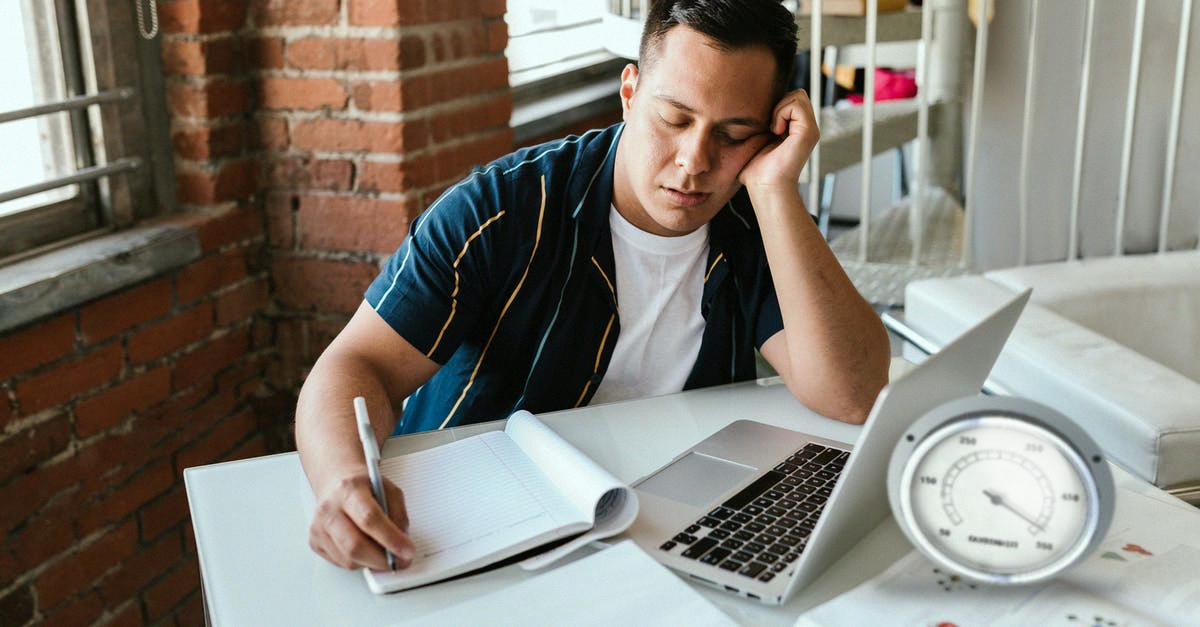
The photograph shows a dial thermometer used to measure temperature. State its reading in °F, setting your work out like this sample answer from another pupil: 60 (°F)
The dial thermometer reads 525 (°F)
